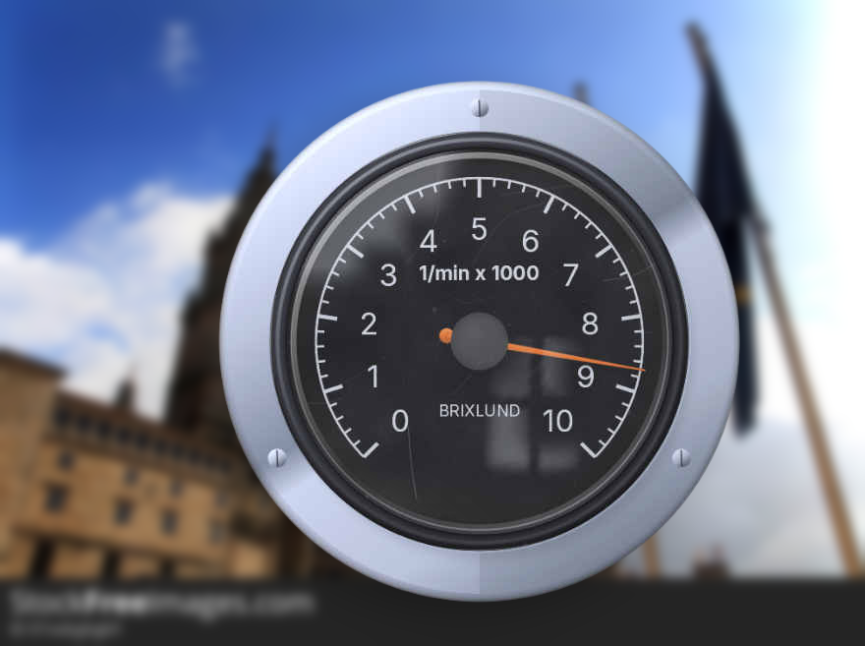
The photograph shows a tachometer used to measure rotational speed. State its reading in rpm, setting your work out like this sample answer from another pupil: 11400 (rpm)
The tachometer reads 8700 (rpm)
